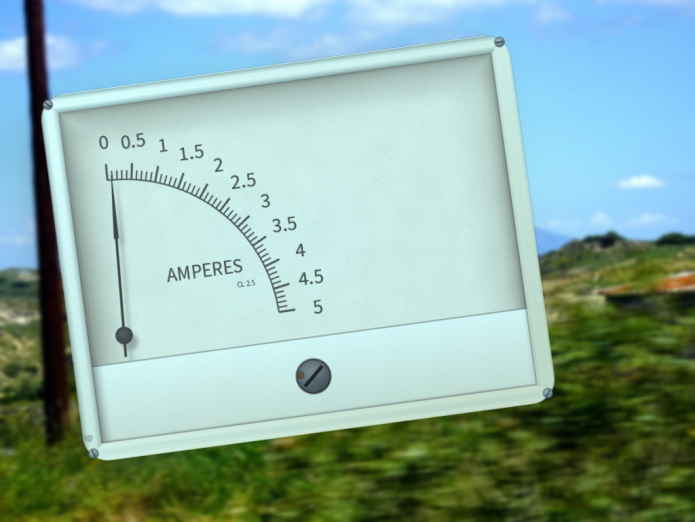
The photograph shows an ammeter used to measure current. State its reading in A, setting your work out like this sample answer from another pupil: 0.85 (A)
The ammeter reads 0.1 (A)
